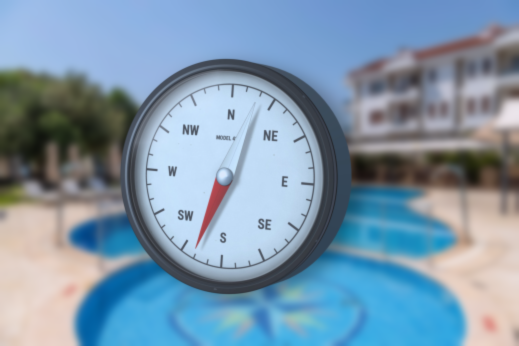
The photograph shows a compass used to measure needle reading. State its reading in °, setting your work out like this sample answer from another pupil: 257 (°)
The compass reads 200 (°)
